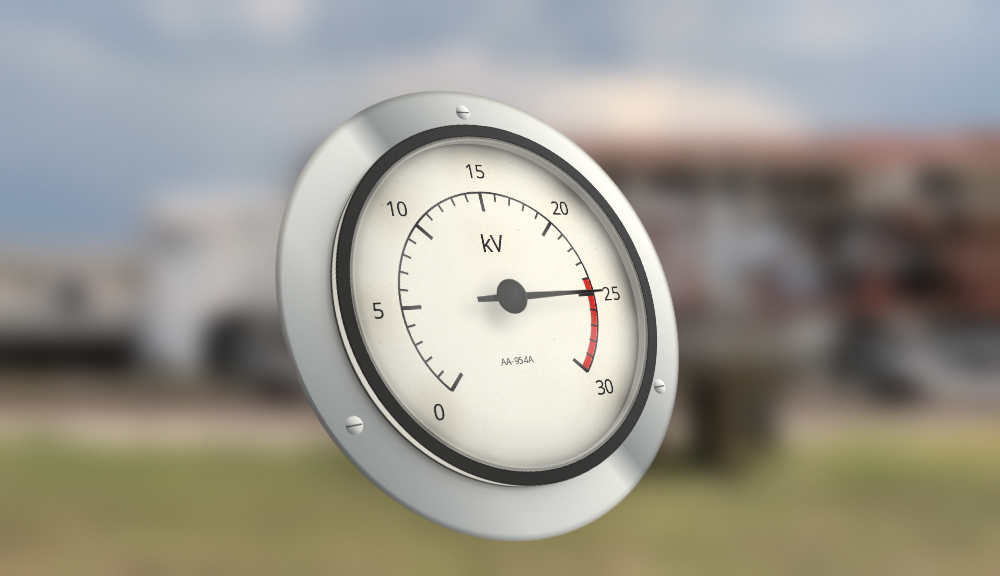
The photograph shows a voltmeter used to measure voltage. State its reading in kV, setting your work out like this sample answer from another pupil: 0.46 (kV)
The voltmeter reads 25 (kV)
